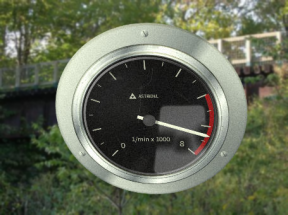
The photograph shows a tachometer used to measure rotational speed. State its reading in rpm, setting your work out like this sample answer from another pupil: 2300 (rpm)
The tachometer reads 7250 (rpm)
